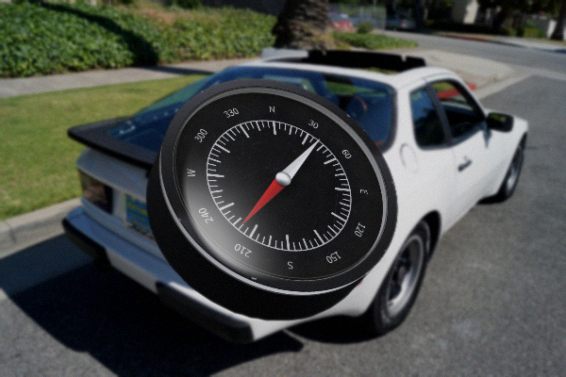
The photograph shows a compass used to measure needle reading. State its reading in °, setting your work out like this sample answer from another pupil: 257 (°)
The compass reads 220 (°)
